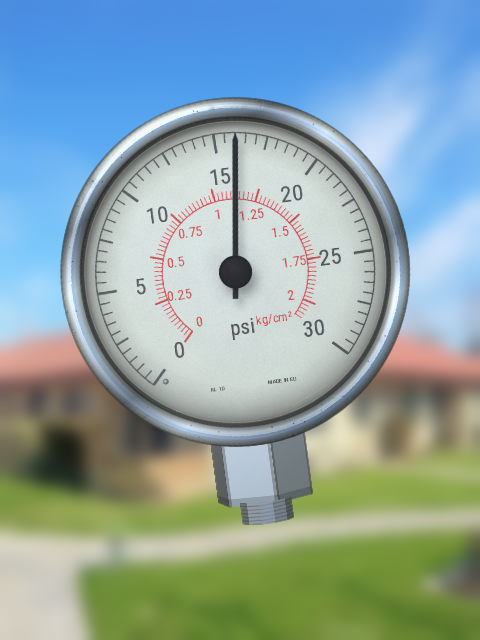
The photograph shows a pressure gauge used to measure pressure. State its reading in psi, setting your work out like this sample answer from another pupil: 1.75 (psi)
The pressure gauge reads 16 (psi)
